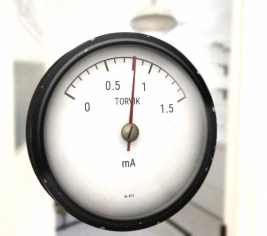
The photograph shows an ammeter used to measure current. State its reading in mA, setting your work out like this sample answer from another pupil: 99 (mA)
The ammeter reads 0.8 (mA)
